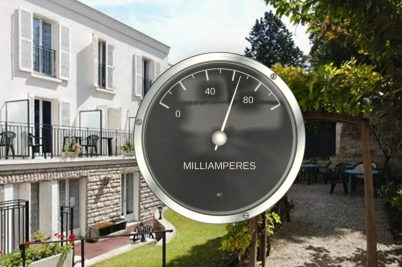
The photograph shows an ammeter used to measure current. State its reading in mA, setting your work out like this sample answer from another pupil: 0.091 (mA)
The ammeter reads 65 (mA)
